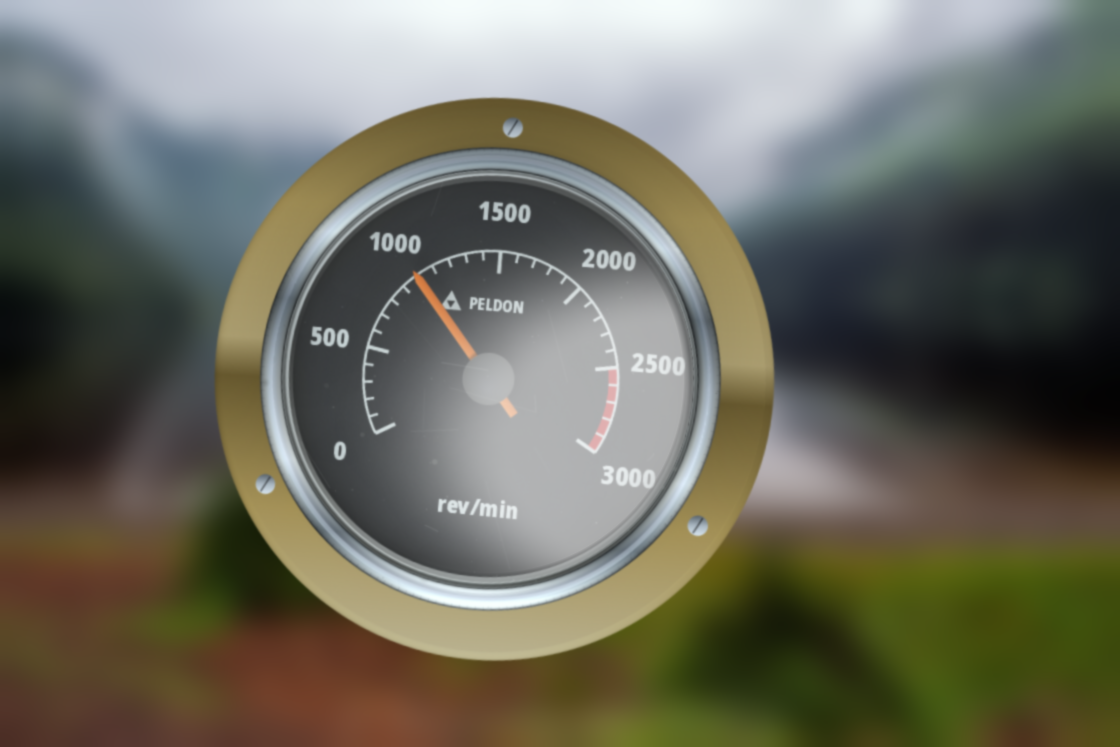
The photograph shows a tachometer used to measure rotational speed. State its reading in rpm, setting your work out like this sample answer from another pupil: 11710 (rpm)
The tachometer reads 1000 (rpm)
